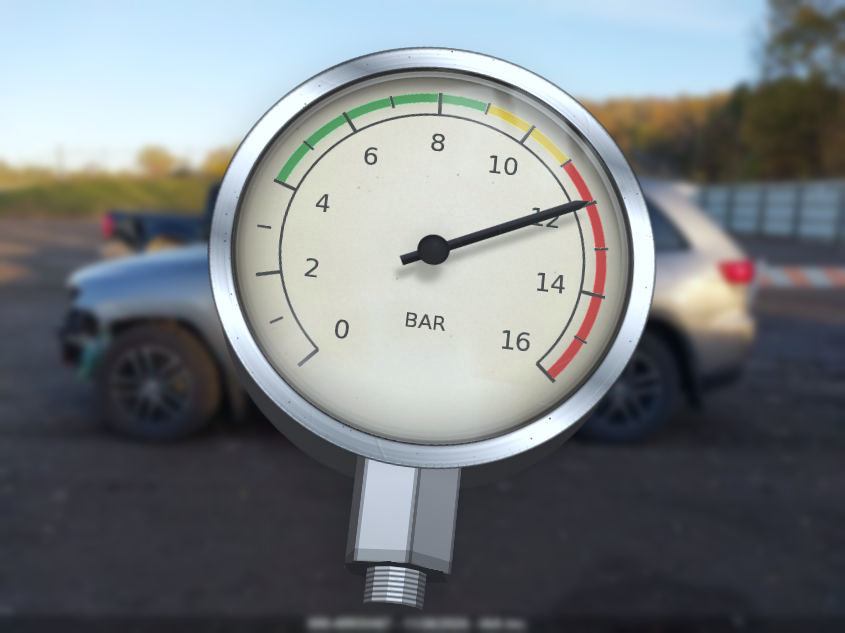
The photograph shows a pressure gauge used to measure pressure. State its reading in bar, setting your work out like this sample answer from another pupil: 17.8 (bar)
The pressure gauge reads 12 (bar)
